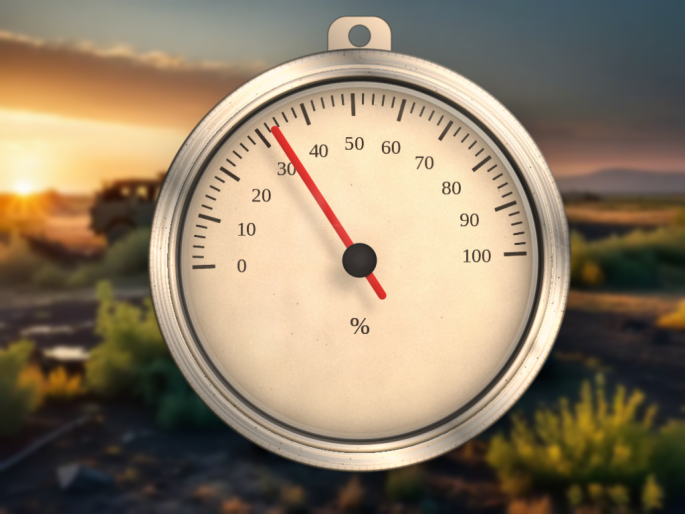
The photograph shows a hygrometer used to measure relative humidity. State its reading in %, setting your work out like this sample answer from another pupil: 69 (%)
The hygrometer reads 33 (%)
